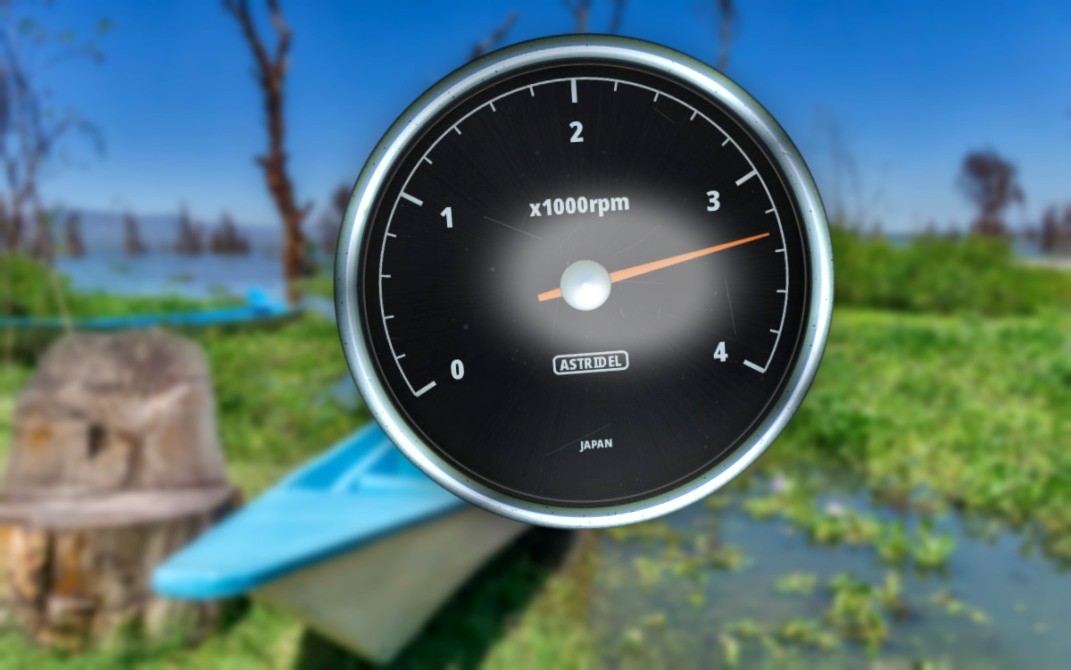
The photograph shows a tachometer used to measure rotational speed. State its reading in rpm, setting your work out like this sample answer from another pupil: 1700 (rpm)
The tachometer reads 3300 (rpm)
